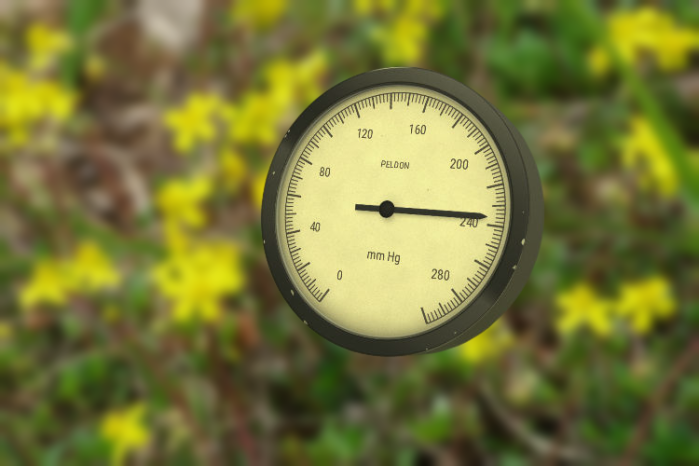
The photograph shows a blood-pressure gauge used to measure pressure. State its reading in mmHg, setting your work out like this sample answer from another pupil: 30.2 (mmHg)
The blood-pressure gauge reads 236 (mmHg)
